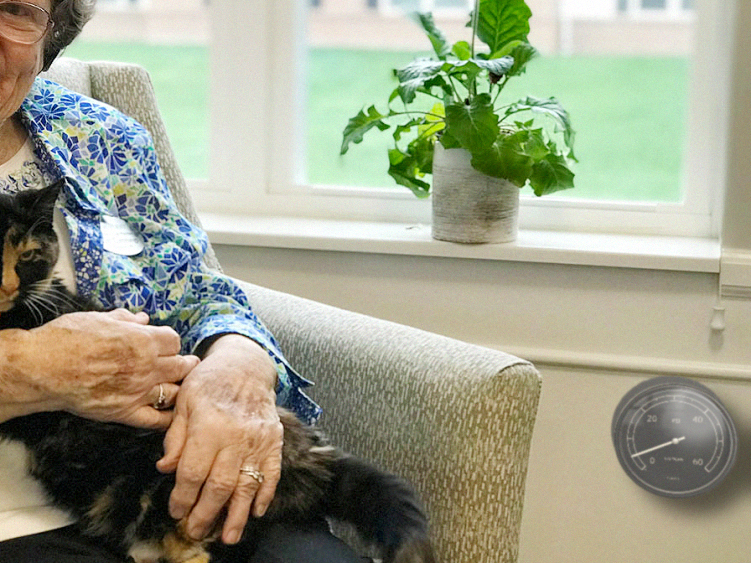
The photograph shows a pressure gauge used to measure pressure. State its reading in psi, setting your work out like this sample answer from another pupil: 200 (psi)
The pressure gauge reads 5 (psi)
